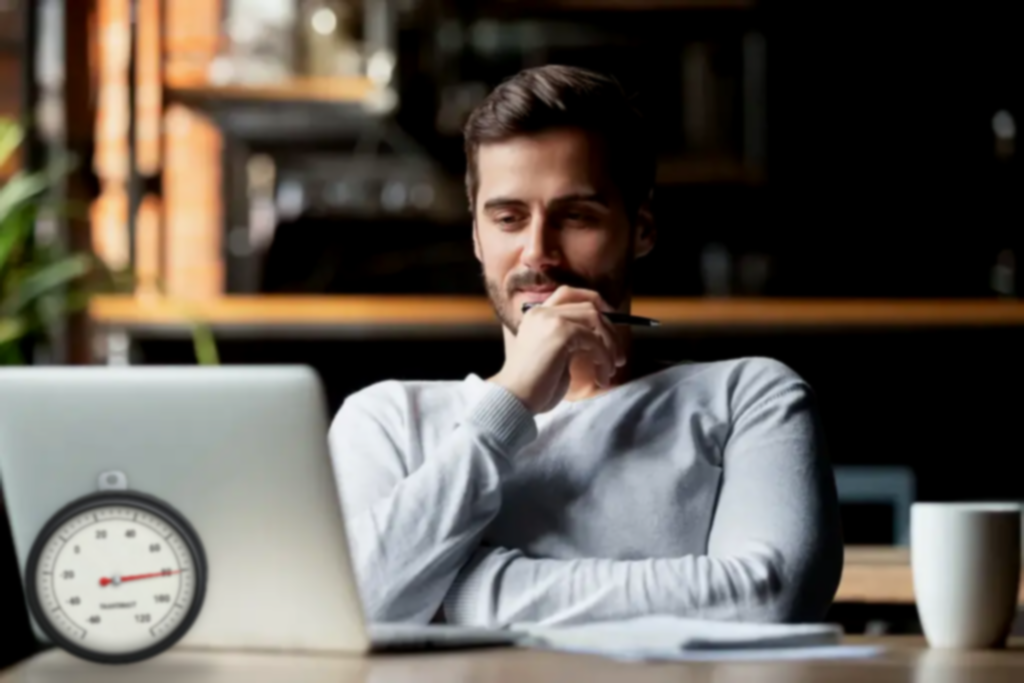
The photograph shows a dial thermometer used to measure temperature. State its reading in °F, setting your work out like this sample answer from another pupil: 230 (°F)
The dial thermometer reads 80 (°F)
